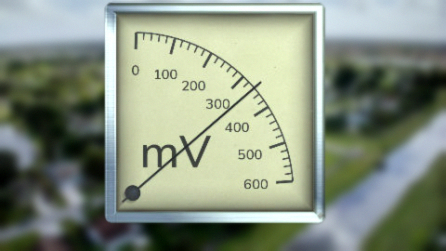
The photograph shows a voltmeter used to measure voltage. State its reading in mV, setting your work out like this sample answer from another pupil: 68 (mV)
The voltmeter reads 340 (mV)
